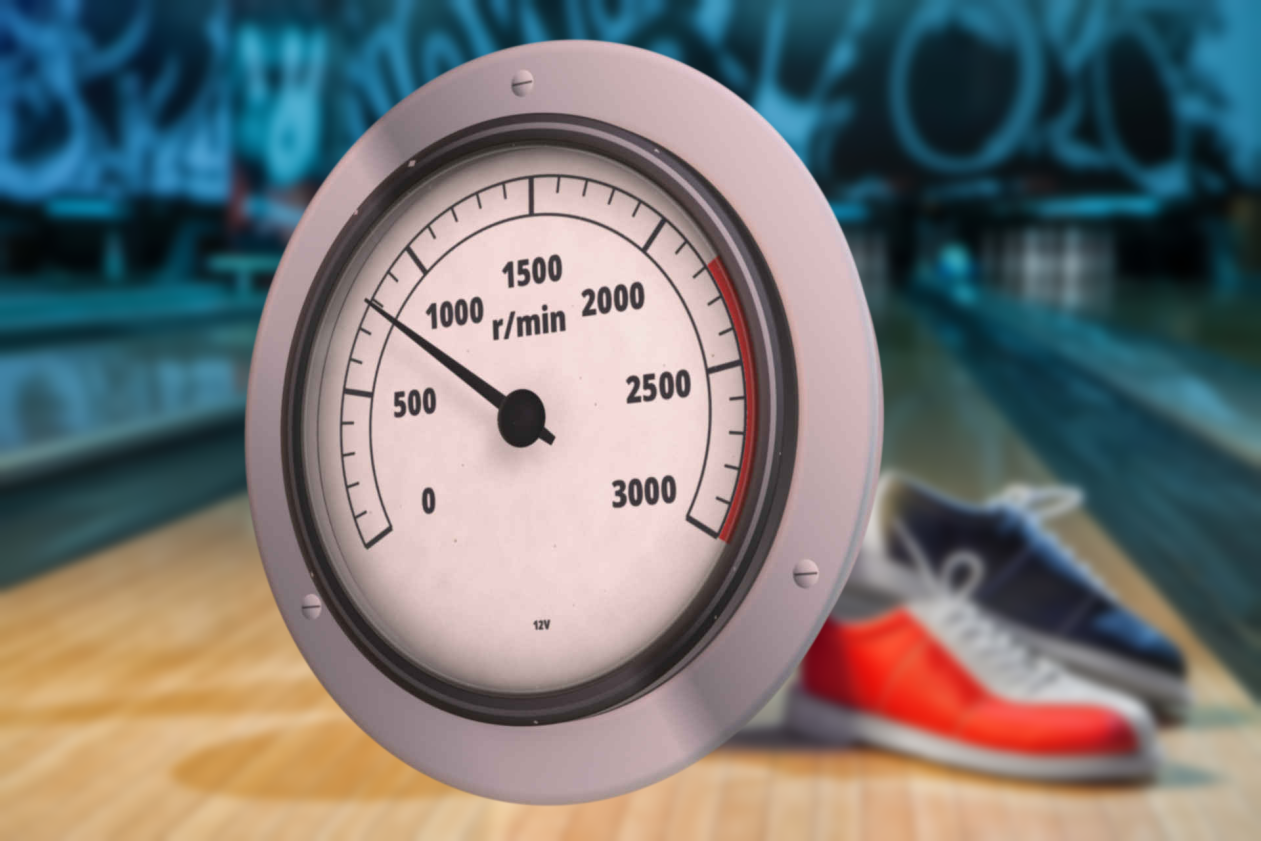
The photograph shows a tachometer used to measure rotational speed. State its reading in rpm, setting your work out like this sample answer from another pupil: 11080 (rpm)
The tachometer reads 800 (rpm)
